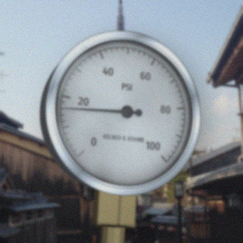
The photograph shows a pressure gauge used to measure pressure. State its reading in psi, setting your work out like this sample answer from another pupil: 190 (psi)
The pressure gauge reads 16 (psi)
